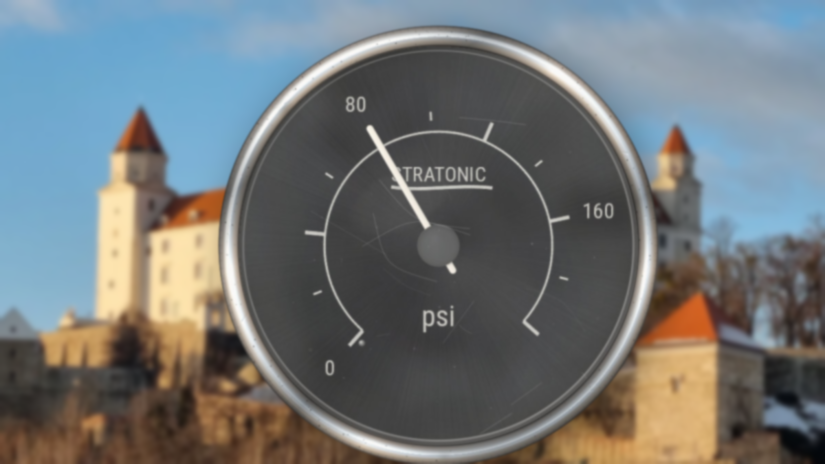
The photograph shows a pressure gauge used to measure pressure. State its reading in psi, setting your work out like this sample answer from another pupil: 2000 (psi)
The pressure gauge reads 80 (psi)
